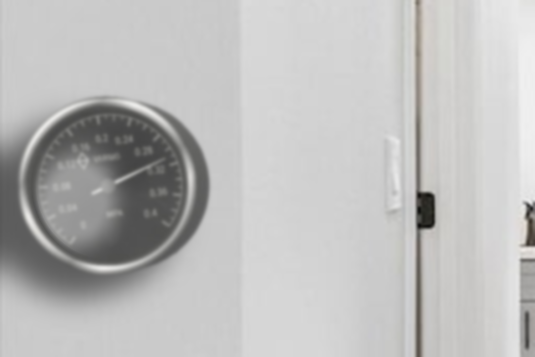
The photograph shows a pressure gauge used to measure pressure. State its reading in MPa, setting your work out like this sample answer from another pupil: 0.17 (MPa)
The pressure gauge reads 0.31 (MPa)
